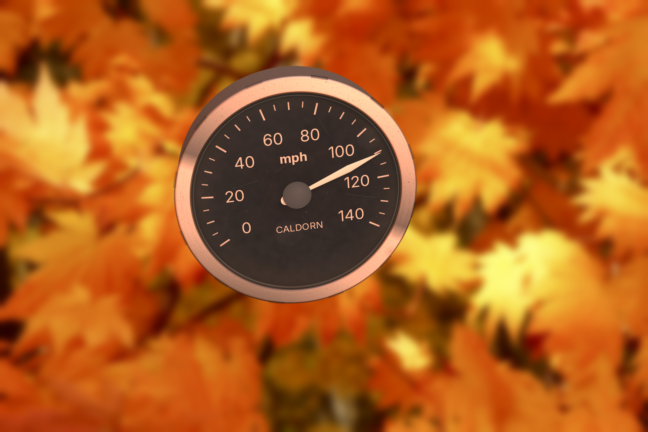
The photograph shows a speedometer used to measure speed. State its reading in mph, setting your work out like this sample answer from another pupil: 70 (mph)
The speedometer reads 110 (mph)
